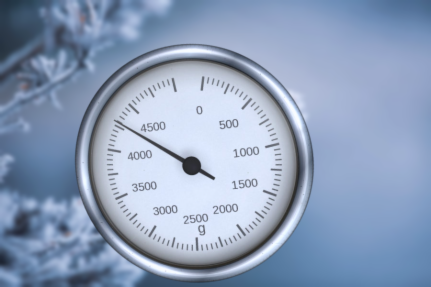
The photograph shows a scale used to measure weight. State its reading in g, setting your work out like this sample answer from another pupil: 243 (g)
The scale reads 4300 (g)
